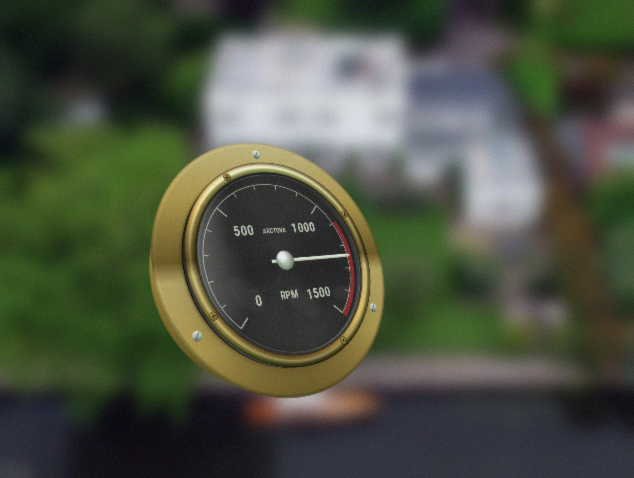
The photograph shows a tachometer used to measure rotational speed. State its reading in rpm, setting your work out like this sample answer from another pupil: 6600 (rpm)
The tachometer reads 1250 (rpm)
